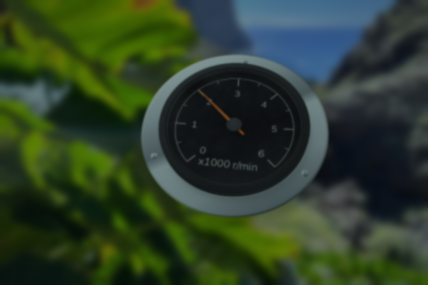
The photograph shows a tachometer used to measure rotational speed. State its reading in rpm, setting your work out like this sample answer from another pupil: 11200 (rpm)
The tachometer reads 2000 (rpm)
